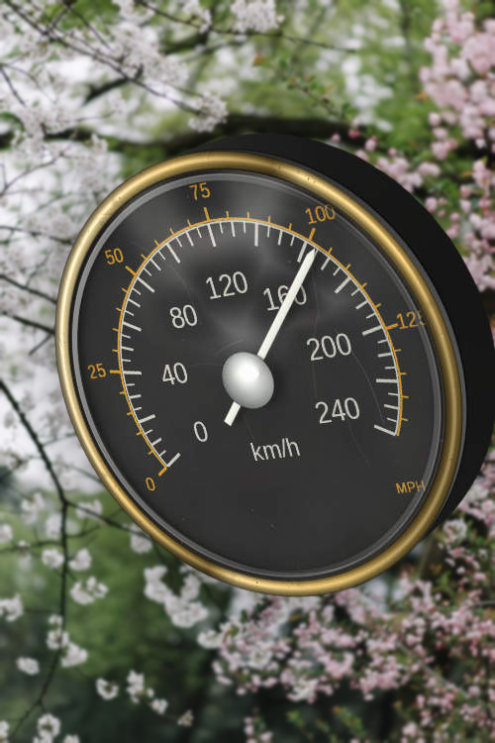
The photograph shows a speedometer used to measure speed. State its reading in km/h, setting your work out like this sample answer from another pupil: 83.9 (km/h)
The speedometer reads 165 (km/h)
